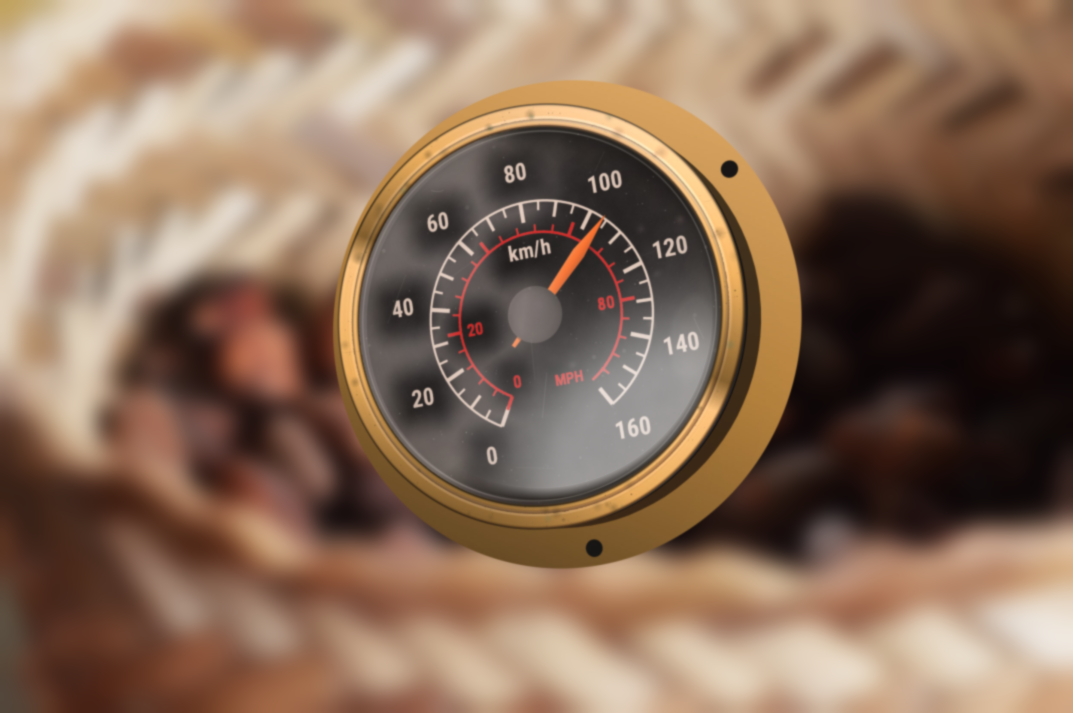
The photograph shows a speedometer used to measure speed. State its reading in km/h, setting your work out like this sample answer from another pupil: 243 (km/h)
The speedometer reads 105 (km/h)
